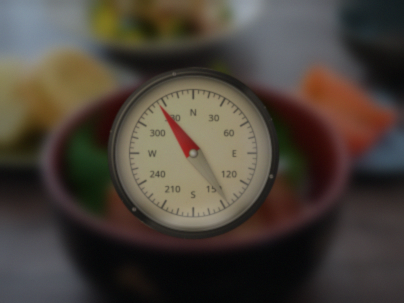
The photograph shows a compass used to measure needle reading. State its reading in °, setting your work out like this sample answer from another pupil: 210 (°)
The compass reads 325 (°)
